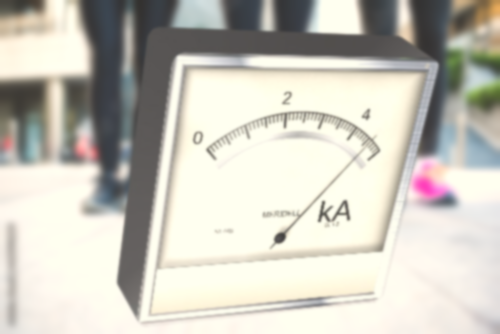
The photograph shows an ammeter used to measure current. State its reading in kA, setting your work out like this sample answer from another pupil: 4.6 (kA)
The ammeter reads 4.5 (kA)
